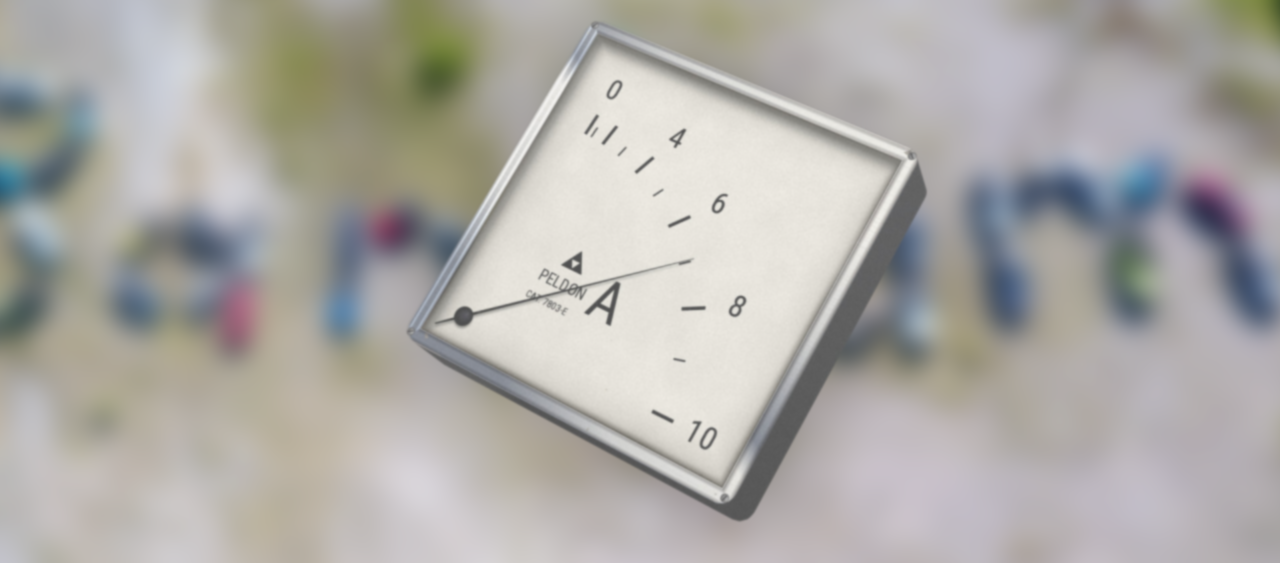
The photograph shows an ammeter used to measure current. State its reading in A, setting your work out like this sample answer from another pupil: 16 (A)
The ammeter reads 7 (A)
